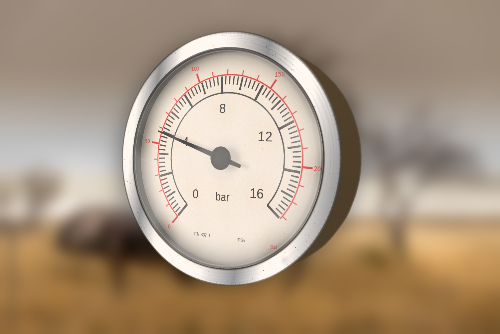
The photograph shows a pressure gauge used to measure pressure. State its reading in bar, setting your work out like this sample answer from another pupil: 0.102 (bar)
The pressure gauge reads 4 (bar)
